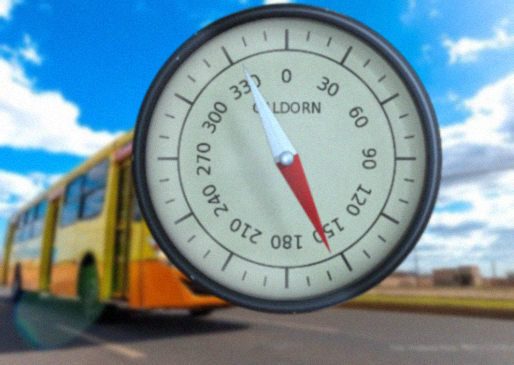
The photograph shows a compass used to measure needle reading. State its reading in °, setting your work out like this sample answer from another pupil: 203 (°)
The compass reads 155 (°)
